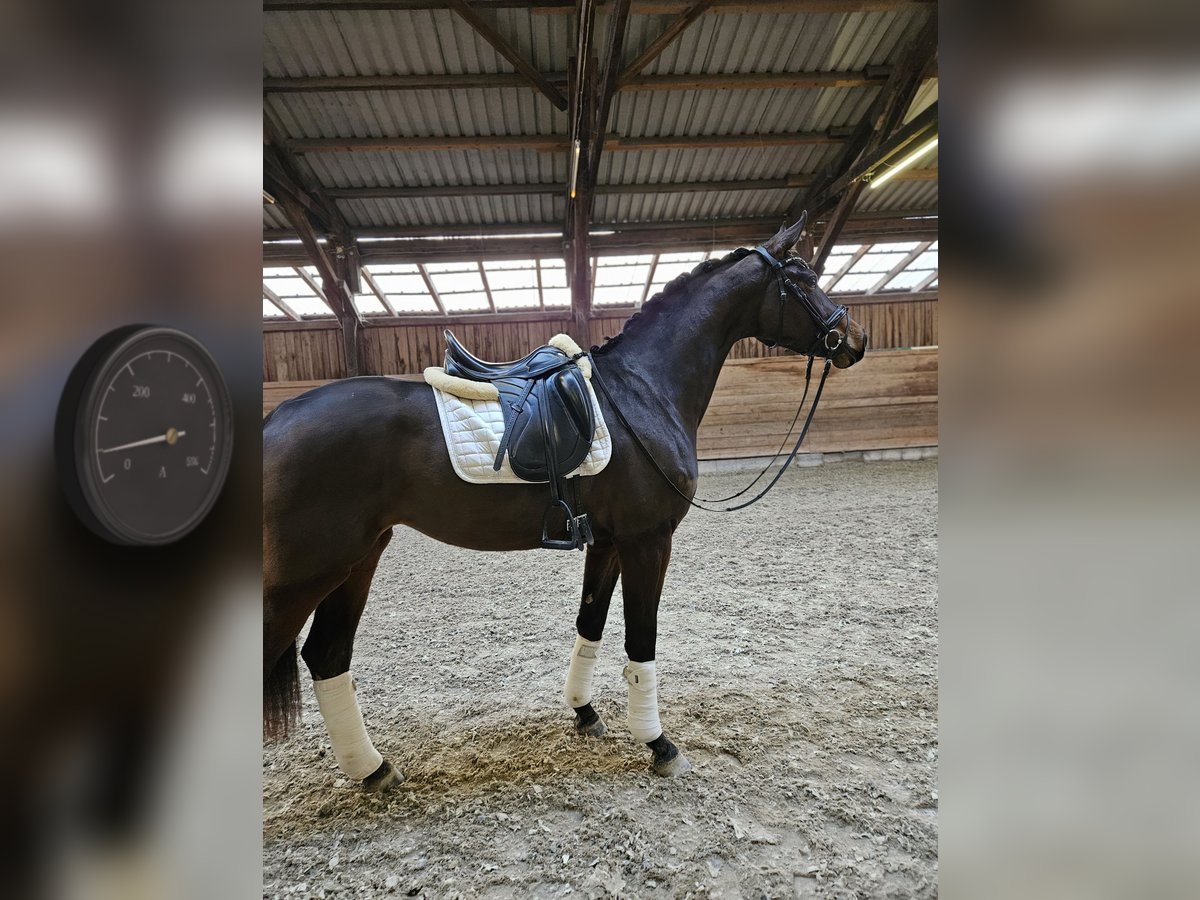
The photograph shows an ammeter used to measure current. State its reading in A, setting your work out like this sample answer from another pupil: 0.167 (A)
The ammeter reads 50 (A)
